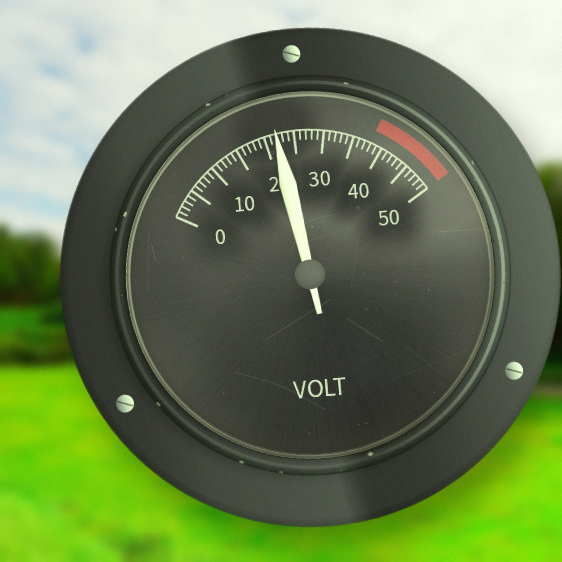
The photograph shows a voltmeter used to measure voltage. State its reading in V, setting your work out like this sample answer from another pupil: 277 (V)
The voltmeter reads 22 (V)
